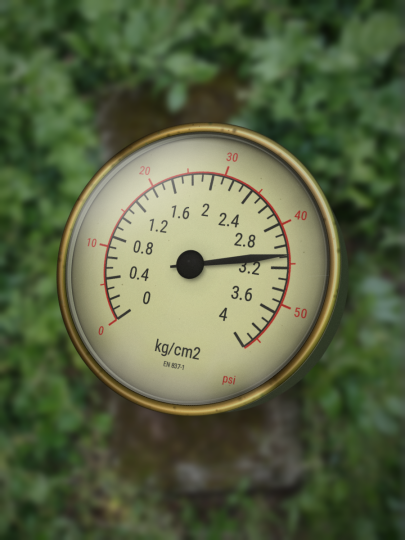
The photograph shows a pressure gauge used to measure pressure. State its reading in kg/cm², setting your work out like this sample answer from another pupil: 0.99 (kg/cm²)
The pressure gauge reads 3.1 (kg/cm²)
